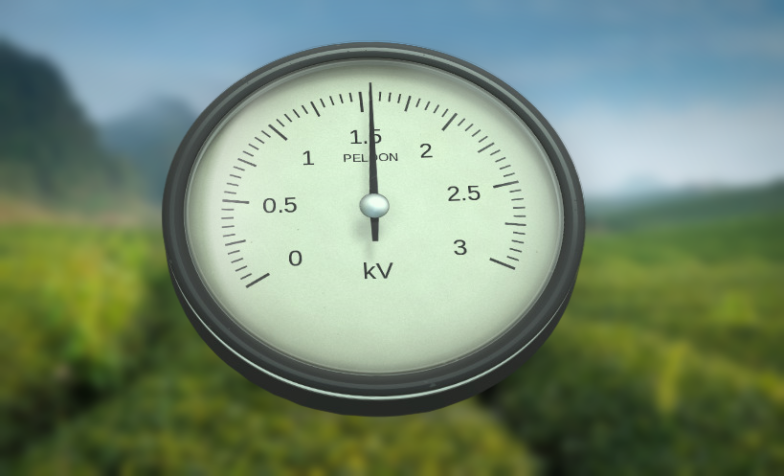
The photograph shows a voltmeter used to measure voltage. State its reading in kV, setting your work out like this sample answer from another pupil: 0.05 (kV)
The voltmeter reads 1.55 (kV)
